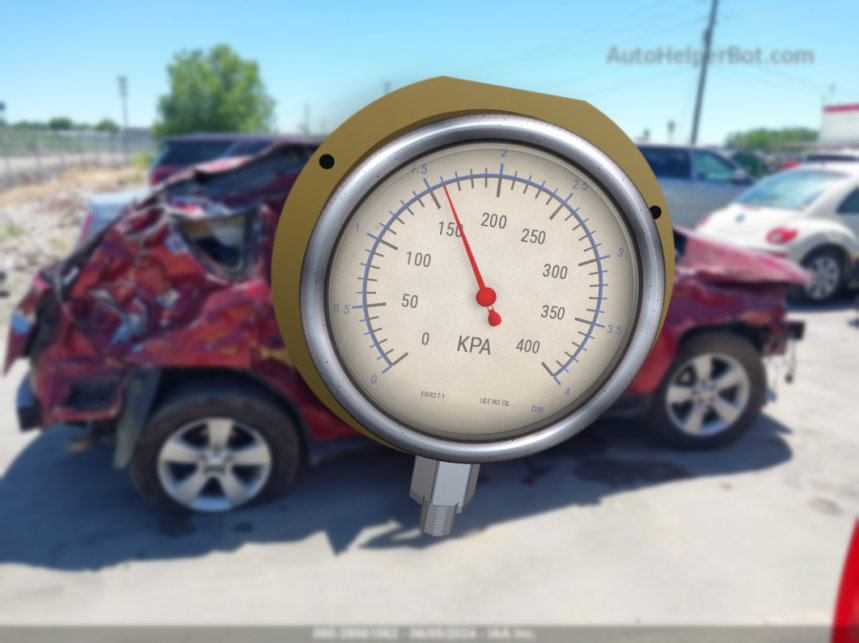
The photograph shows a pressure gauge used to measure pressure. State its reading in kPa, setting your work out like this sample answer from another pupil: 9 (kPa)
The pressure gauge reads 160 (kPa)
